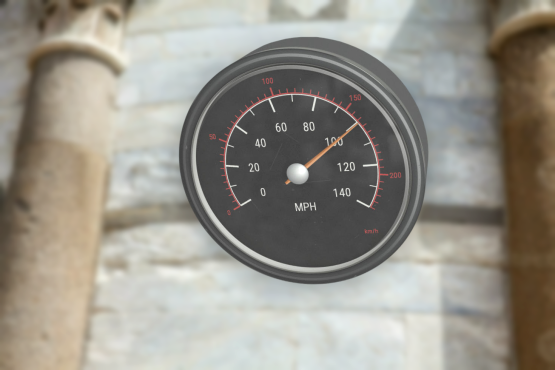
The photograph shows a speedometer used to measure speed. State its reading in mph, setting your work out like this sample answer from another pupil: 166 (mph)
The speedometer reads 100 (mph)
